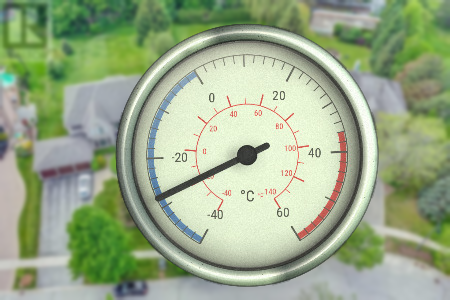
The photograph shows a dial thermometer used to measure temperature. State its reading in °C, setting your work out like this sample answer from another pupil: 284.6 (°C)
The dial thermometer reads -28 (°C)
